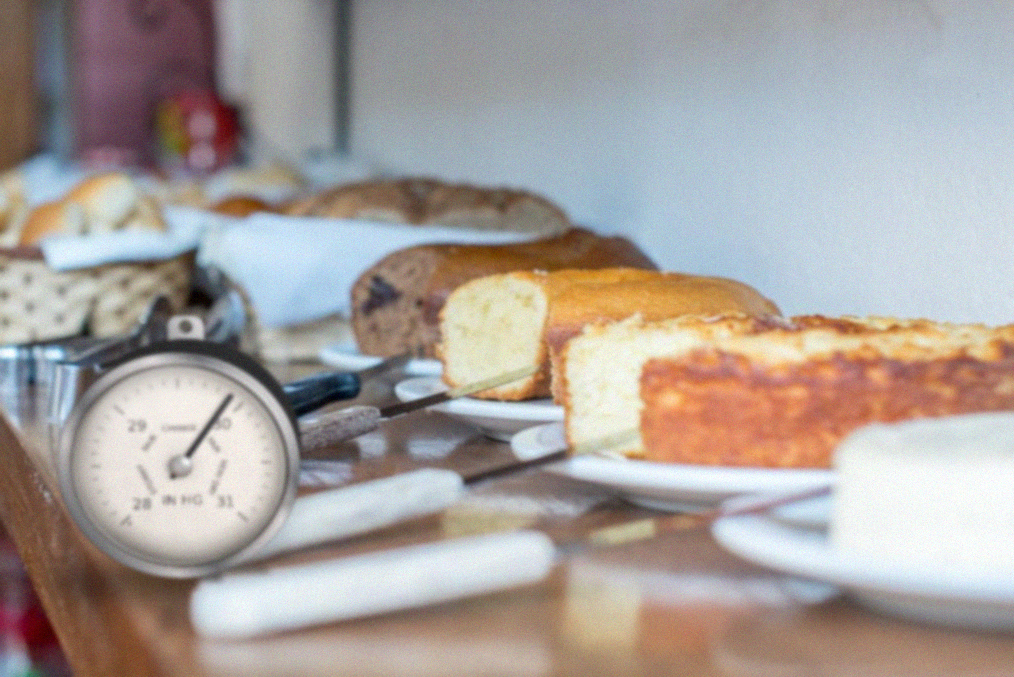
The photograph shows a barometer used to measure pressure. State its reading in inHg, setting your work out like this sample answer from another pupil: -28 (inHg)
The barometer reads 29.9 (inHg)
